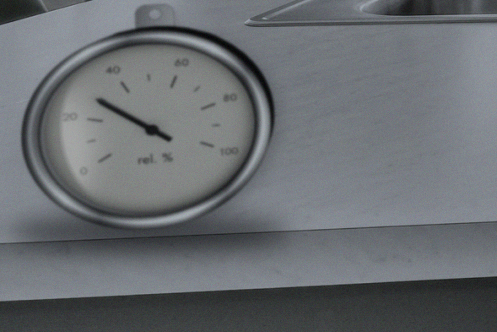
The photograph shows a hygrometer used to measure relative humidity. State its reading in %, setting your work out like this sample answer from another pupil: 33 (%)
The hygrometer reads 30 (%)
